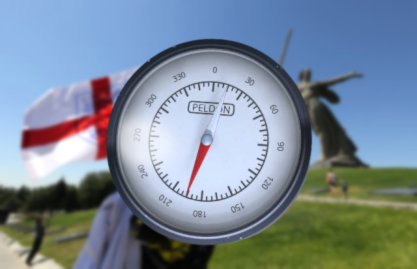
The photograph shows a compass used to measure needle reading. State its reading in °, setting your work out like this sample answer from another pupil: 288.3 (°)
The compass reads 195 (°)
